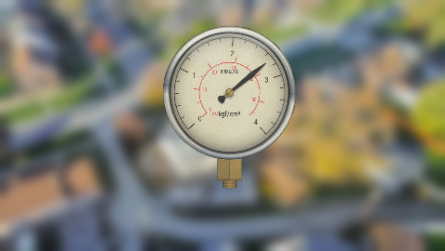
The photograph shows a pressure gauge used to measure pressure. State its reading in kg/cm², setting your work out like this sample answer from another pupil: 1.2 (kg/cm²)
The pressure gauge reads 2.7 (kg/cm²)
